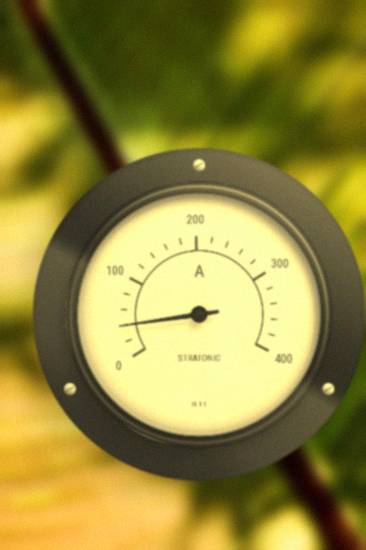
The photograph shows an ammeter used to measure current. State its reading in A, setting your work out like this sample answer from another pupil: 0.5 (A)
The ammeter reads 40 (A)
